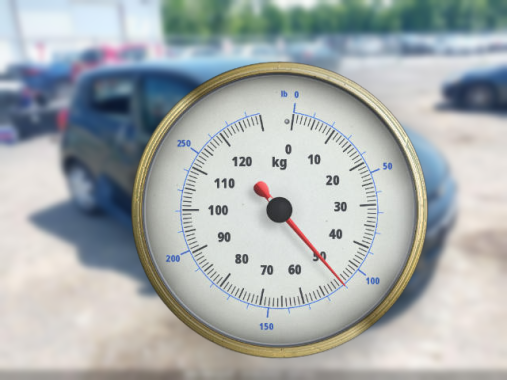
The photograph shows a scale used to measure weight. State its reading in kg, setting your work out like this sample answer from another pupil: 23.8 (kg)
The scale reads 50 (kg)
